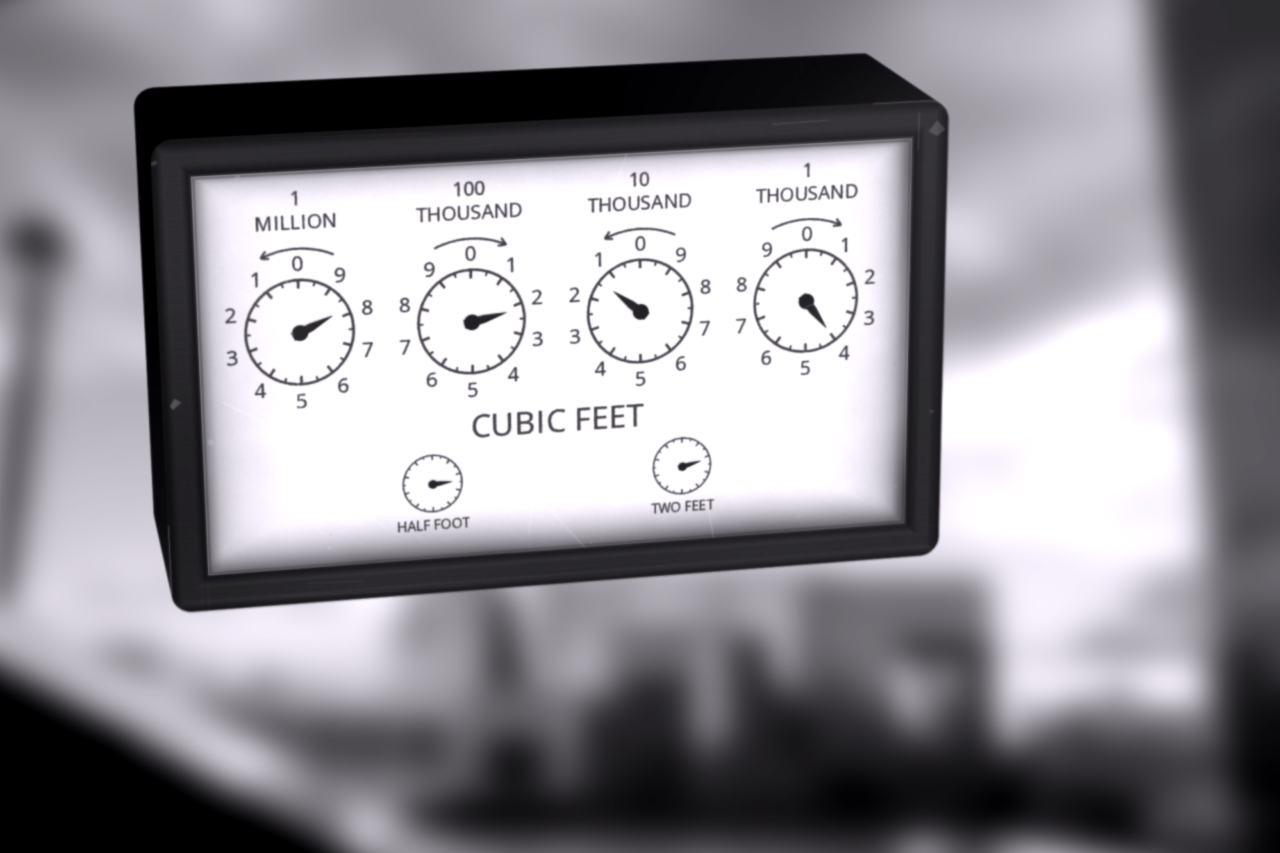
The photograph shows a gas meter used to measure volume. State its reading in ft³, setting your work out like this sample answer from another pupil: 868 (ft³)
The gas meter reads 821400 (ft³)
